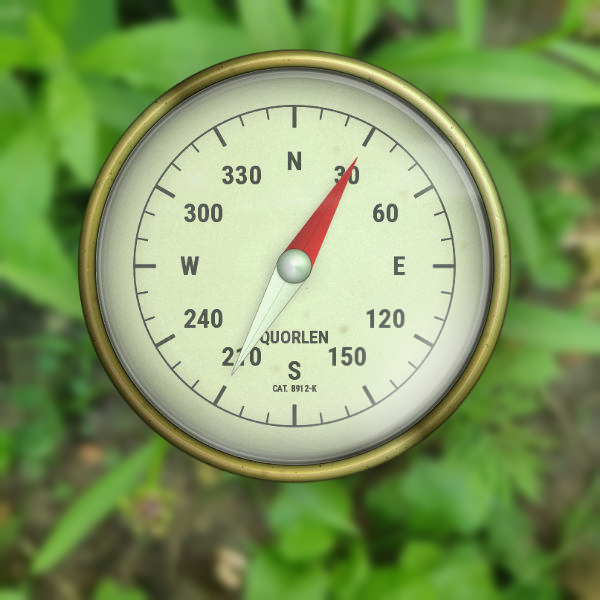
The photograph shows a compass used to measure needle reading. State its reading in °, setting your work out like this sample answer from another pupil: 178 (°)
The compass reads 30 (°)
